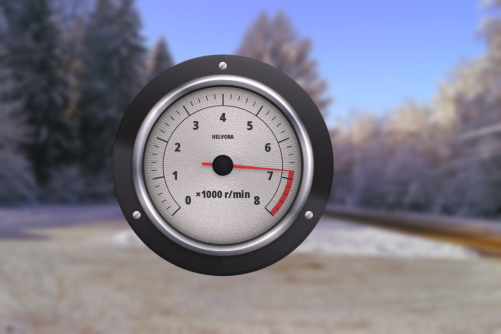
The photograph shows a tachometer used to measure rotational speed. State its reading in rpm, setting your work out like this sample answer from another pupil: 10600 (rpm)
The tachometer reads 6800 (rpm)
